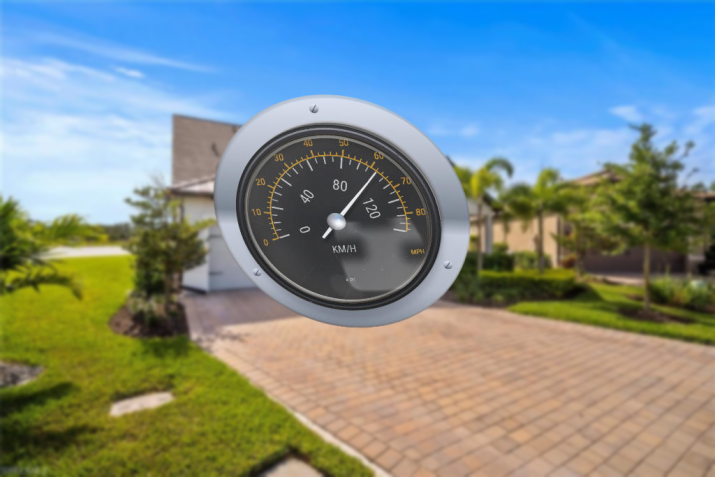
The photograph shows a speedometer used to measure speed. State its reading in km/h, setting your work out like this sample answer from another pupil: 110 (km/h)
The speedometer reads 100 (km/h)
